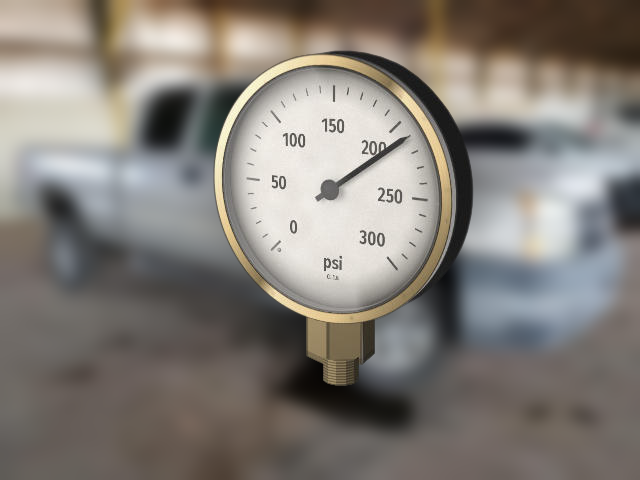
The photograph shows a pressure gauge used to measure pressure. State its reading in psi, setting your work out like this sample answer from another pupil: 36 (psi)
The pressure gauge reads 210 (psi)
